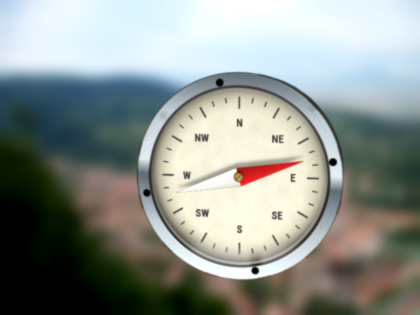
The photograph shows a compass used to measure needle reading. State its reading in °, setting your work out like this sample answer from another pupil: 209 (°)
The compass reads 75 (°)
